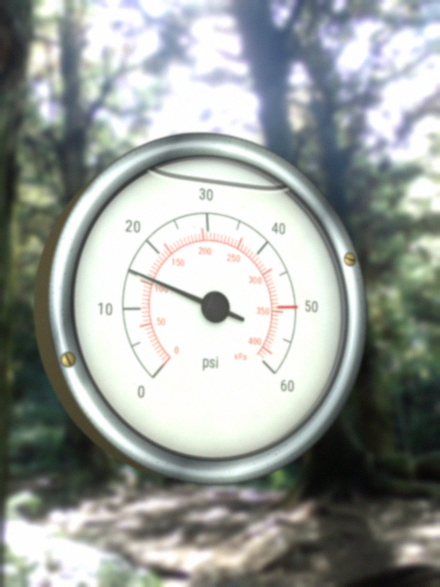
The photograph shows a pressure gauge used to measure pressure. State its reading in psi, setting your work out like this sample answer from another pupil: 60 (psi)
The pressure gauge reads 15 (psi)
